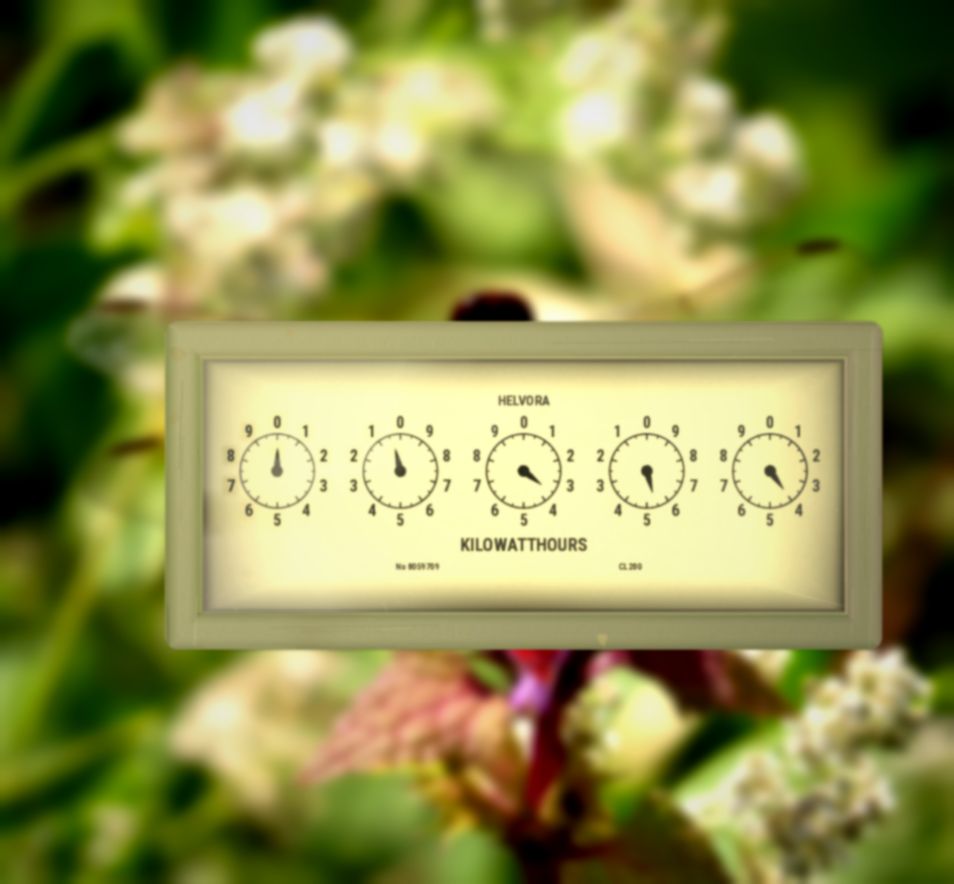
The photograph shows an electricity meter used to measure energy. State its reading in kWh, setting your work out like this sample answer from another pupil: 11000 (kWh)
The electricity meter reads 354 (kWh)
